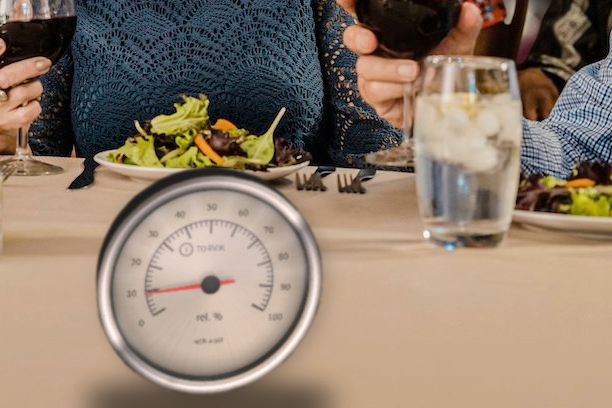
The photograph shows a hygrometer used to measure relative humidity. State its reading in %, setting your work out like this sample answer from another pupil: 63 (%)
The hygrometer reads 10 (%)
